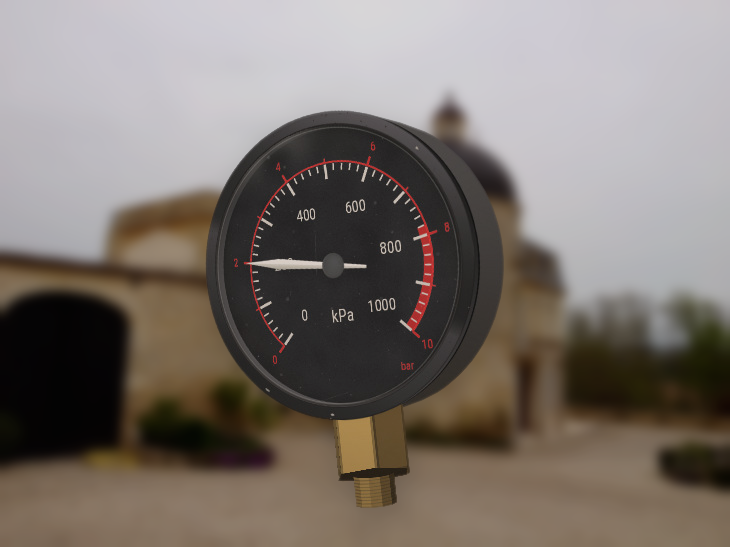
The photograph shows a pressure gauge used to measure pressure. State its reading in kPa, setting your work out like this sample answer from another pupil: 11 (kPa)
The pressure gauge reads 200 (kPa)
